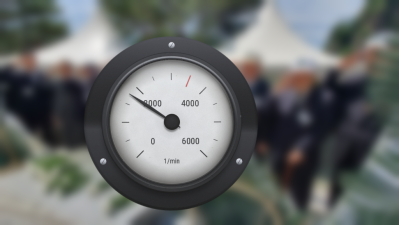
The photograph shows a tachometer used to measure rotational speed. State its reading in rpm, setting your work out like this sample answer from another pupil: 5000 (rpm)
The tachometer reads 1750 (rpm)
